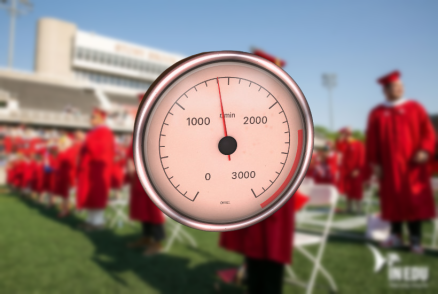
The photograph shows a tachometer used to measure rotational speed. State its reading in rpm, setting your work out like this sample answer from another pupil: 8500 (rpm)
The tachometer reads 1400 (rpm)
